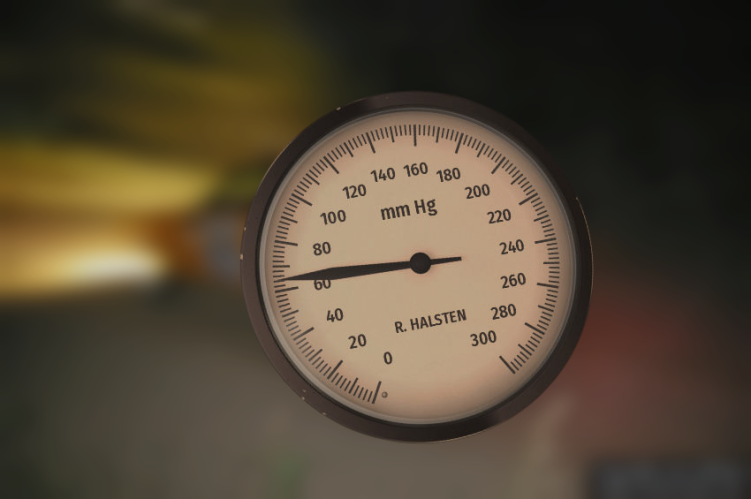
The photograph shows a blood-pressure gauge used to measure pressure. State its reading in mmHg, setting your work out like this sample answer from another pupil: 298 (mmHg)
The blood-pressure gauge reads 64 (mmHg)
